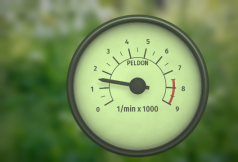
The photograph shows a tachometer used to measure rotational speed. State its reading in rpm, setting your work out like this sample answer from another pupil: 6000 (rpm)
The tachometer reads 1500 (rpm)
